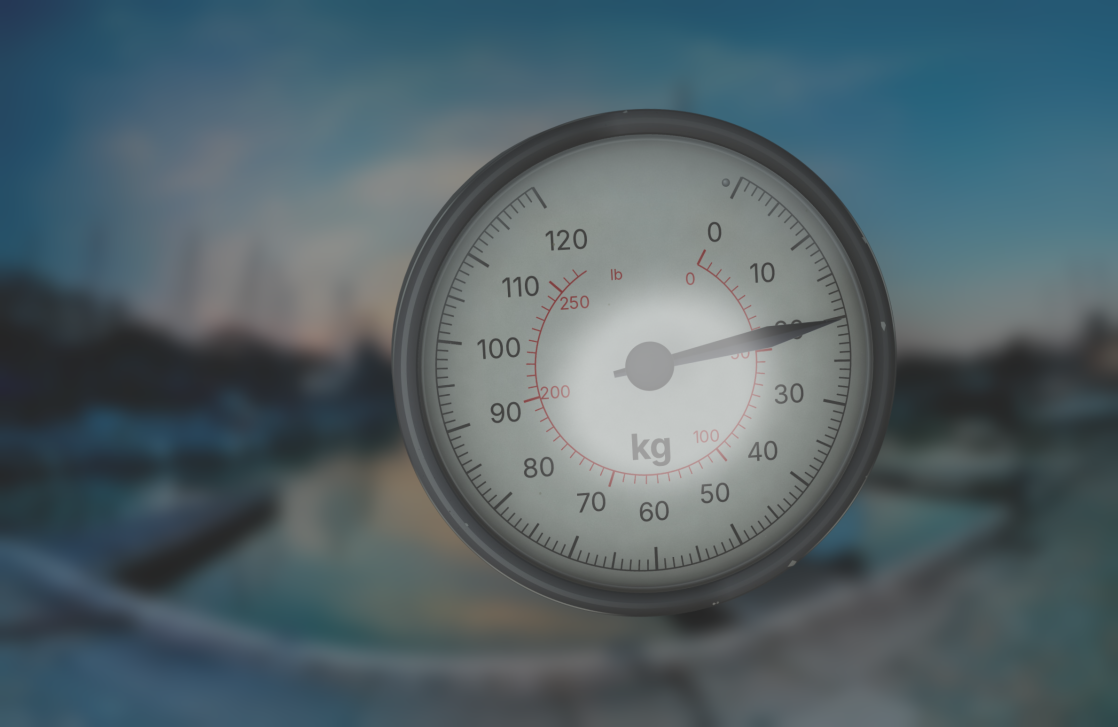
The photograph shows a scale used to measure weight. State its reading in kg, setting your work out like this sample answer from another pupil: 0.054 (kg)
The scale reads 20 (kg)
